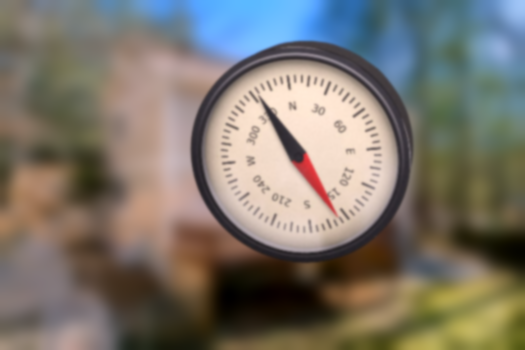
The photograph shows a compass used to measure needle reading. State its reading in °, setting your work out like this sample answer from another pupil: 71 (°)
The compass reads 155 (°)
